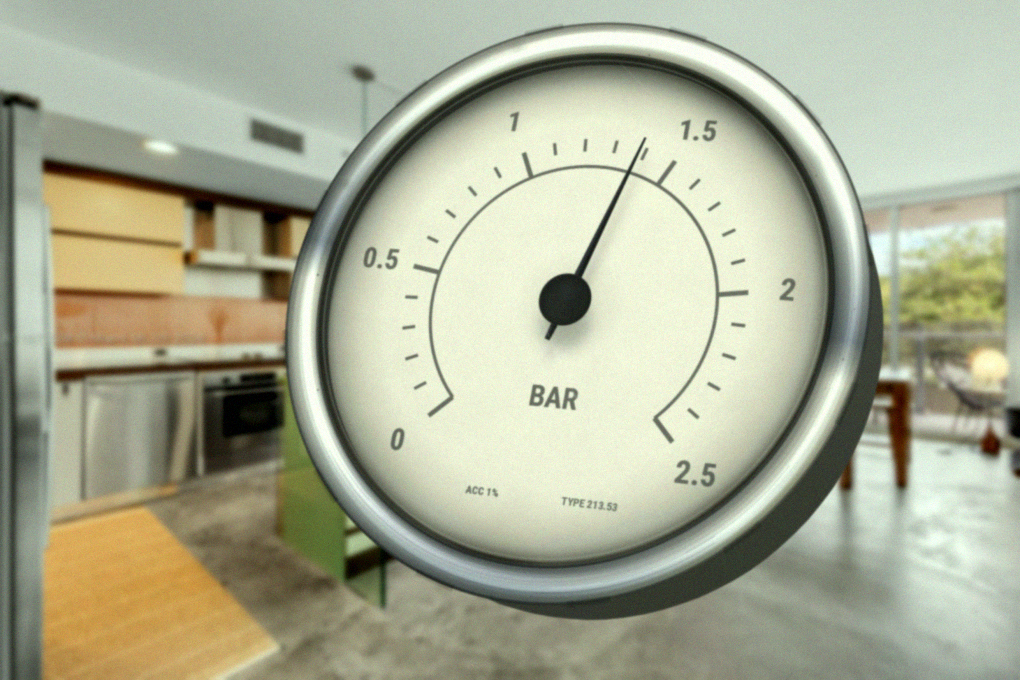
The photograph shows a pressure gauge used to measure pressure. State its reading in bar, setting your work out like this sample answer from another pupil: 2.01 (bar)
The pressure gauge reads 1.4 (bar)
